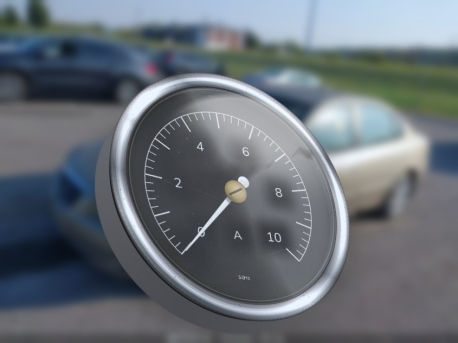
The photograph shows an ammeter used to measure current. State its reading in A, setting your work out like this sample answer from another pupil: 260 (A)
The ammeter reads 0 (A)
